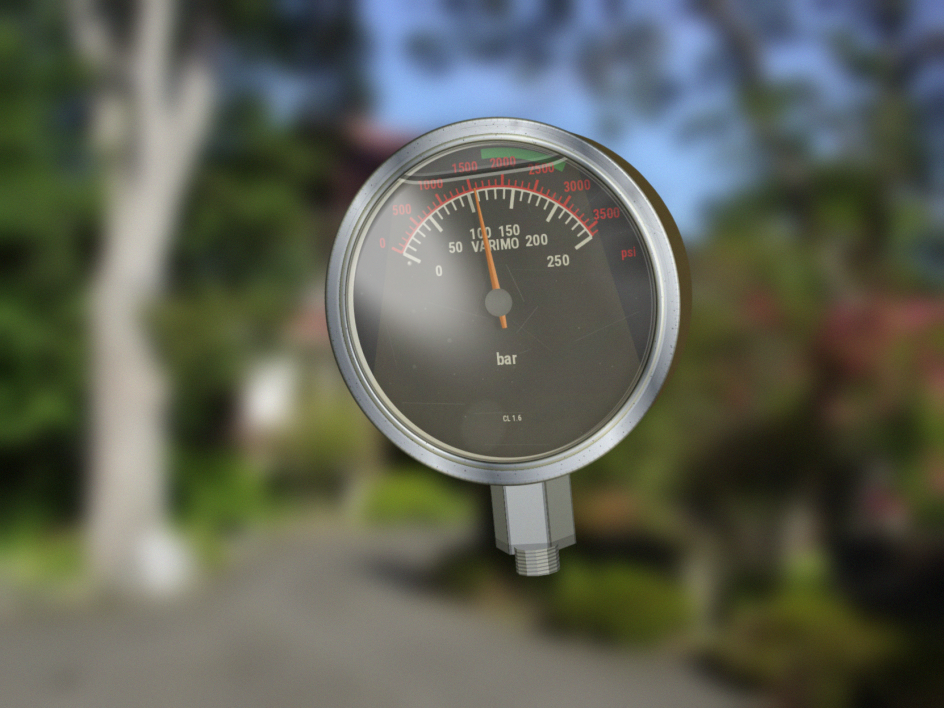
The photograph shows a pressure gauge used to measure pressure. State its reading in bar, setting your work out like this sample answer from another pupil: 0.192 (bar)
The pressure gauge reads 110 (bar)
